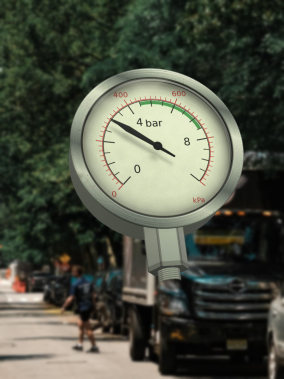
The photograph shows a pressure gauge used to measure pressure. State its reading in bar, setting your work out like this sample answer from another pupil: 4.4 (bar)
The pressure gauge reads 3 (bar)
